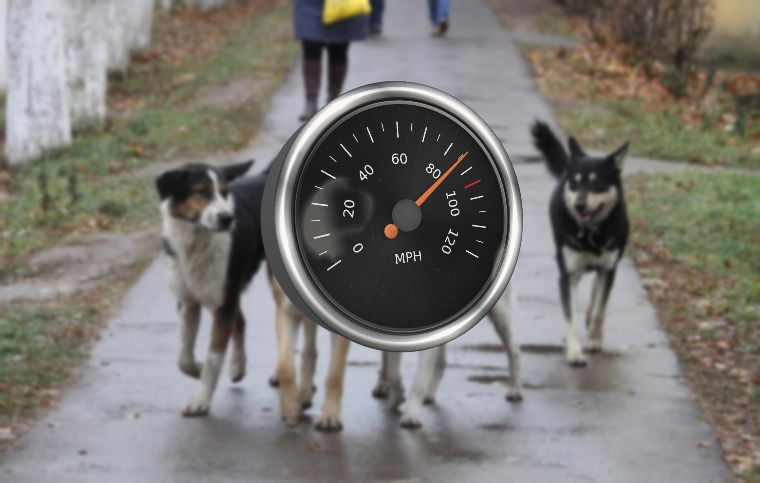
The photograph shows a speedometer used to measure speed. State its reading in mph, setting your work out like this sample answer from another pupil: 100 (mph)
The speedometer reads 85 (mph)
